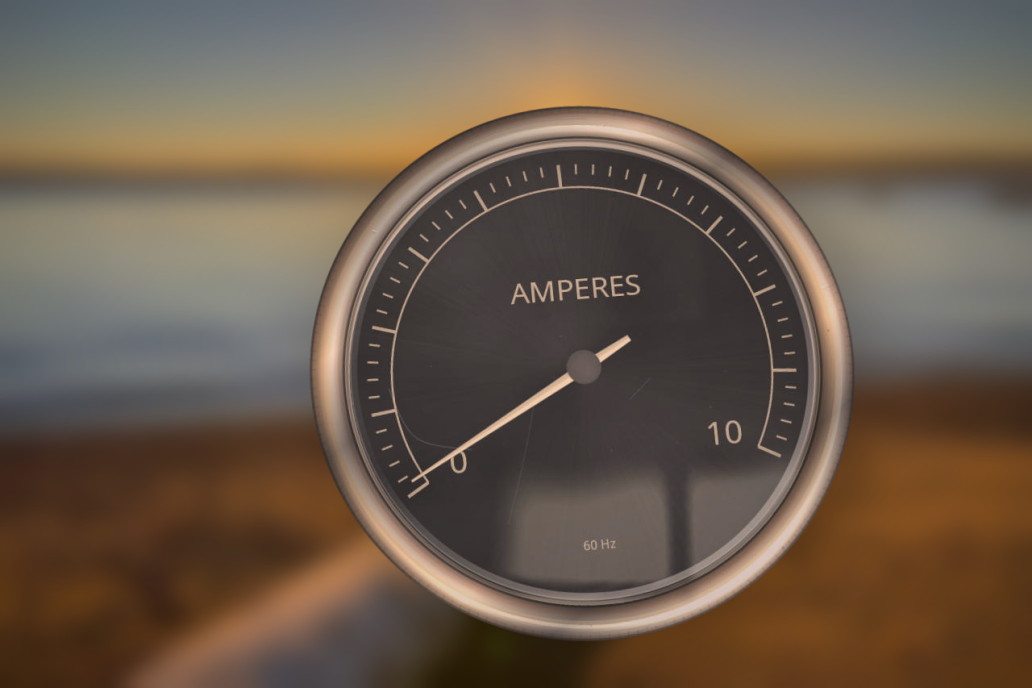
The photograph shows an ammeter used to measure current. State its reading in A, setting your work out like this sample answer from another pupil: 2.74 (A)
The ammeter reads 0.1 (A)
